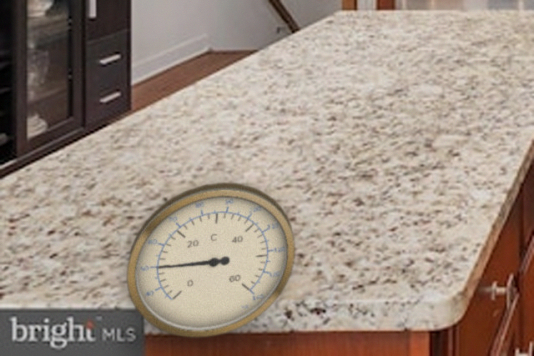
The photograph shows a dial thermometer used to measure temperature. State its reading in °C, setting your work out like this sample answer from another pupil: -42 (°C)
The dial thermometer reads 10 (°C)
